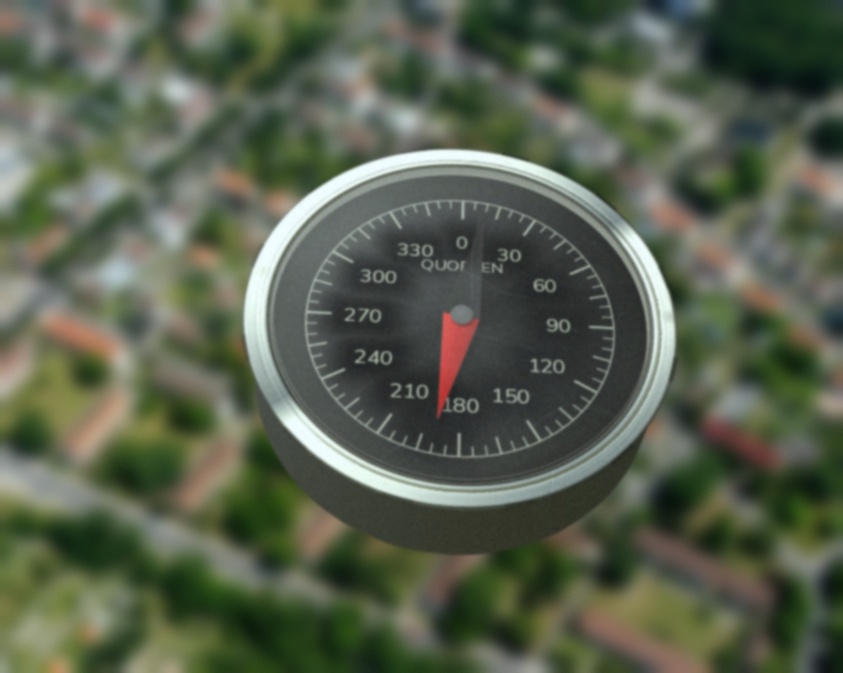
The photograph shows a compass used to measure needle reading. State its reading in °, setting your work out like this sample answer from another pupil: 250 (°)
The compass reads 190 (°)
